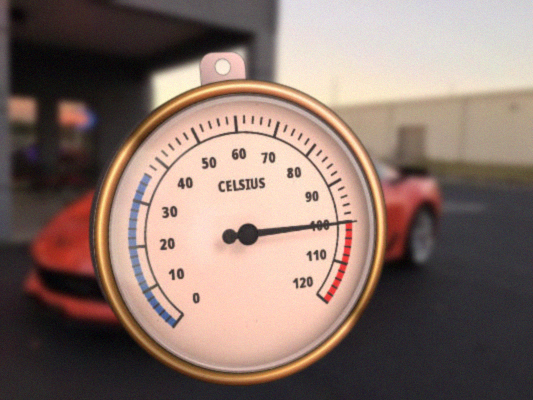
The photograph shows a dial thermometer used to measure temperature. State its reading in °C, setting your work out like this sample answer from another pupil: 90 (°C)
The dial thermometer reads 100 (°C)
